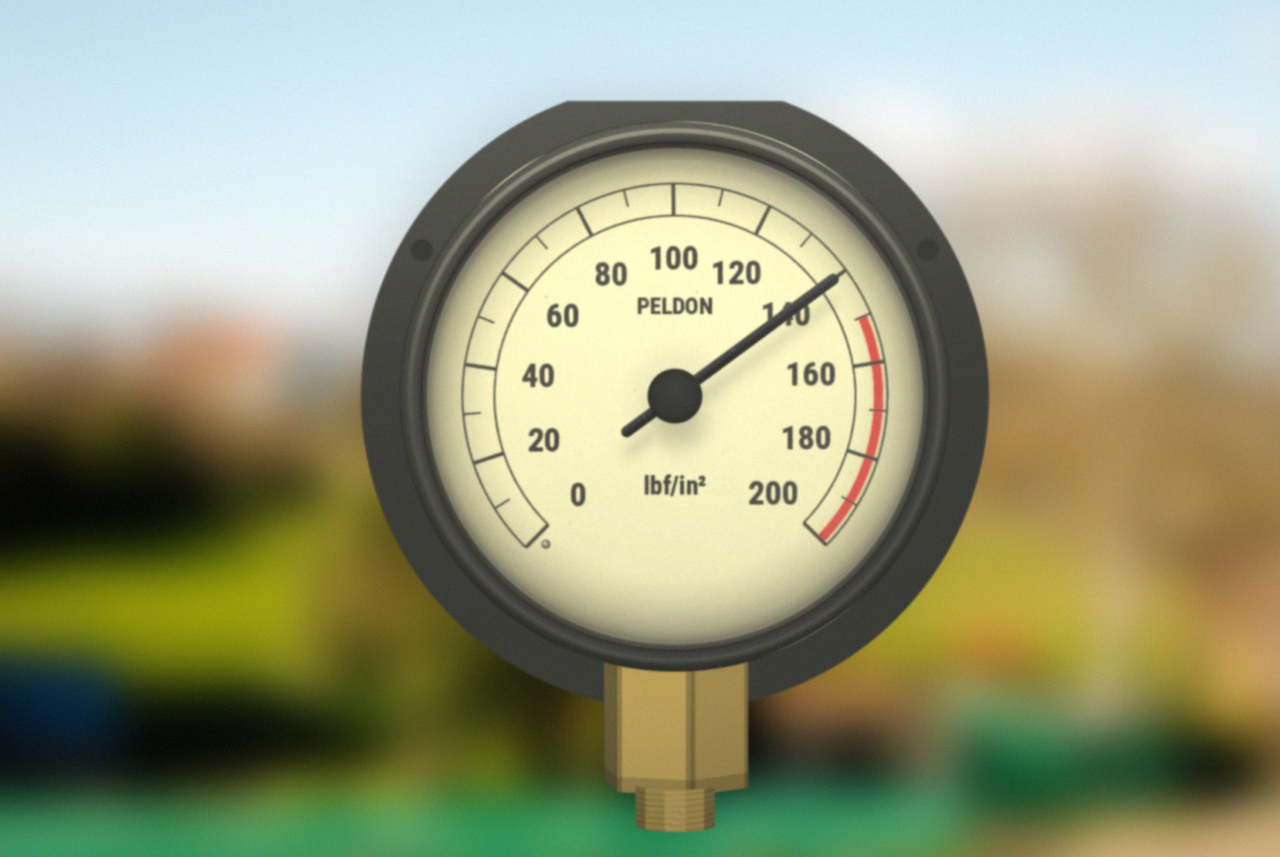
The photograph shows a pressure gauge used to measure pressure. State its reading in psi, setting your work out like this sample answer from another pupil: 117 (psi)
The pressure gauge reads 140 (psi)
